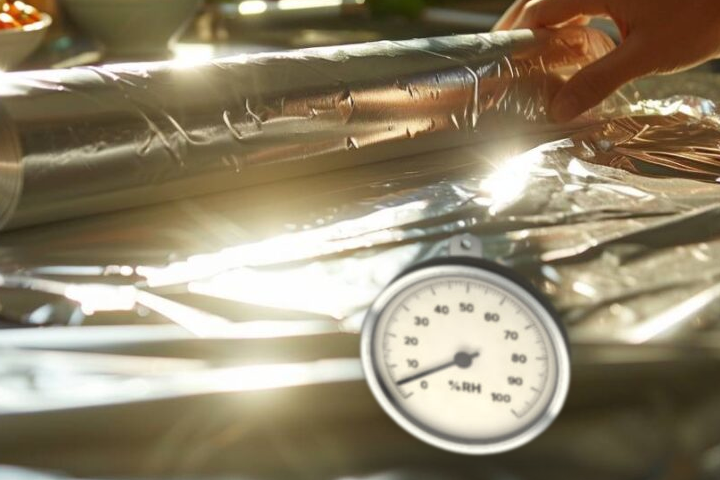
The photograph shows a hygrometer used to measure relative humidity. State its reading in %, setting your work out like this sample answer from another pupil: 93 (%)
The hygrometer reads 5 (%)
